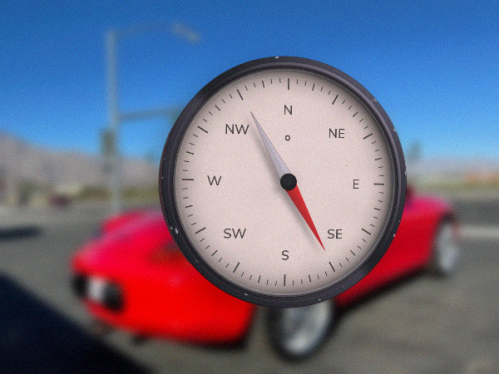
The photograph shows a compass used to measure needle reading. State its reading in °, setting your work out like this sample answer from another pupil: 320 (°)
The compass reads 150 (°)
